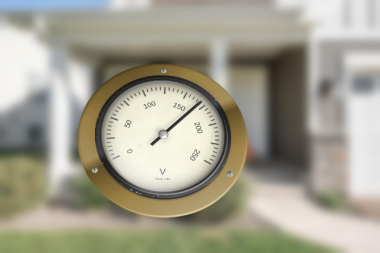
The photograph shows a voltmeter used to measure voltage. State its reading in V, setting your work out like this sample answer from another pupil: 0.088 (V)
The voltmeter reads 170 (V)
